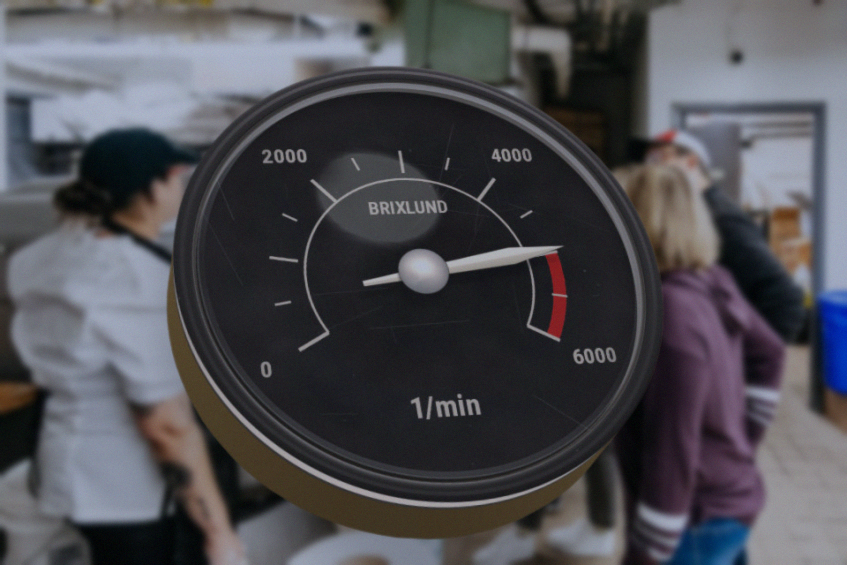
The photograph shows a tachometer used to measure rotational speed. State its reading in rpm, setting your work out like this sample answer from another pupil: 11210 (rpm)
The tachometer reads 5000 (rpm)
